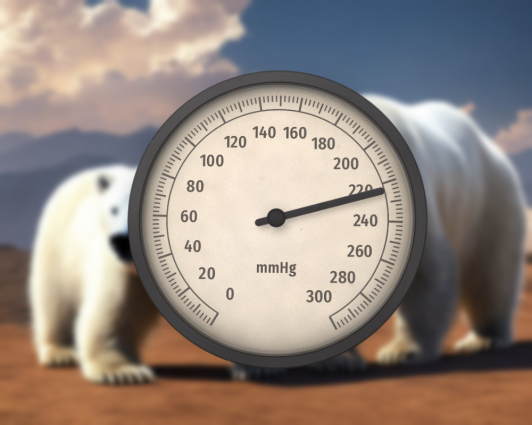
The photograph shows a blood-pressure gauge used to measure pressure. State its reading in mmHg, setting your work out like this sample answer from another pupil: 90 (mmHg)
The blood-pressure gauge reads 224 (mmHg)
